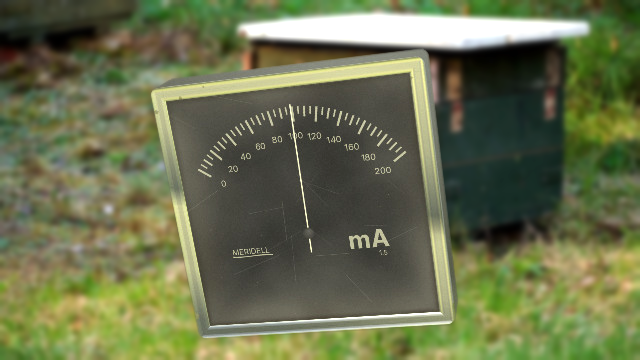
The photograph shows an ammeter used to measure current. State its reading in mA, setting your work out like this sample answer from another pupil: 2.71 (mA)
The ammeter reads 100 (mA)
